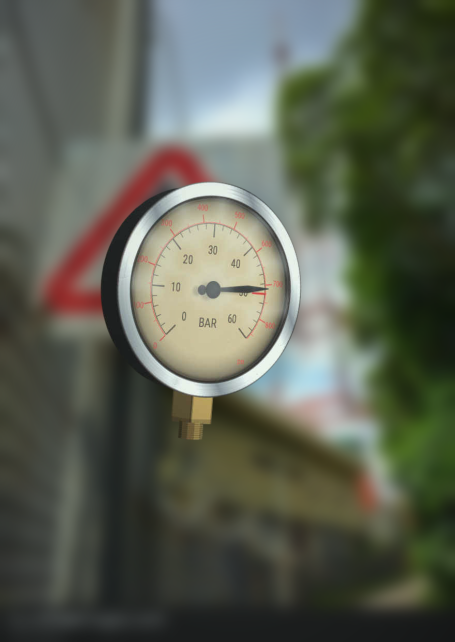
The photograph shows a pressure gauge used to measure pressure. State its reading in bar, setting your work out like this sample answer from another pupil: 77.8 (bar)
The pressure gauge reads 49 (bar)
